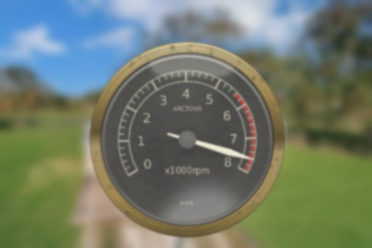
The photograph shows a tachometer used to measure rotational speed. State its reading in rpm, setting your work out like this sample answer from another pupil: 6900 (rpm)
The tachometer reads 7600 (rpm)
